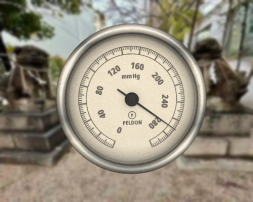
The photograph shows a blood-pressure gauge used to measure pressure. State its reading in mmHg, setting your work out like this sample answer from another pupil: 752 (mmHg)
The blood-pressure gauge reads 270 (mmHg)
